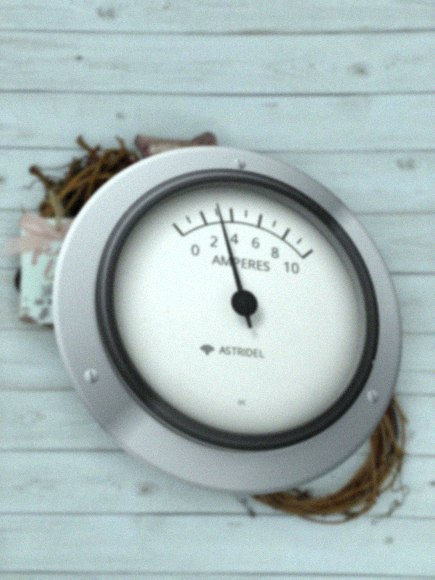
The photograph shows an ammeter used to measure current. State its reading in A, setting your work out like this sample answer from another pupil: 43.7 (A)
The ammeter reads 3 (A)
